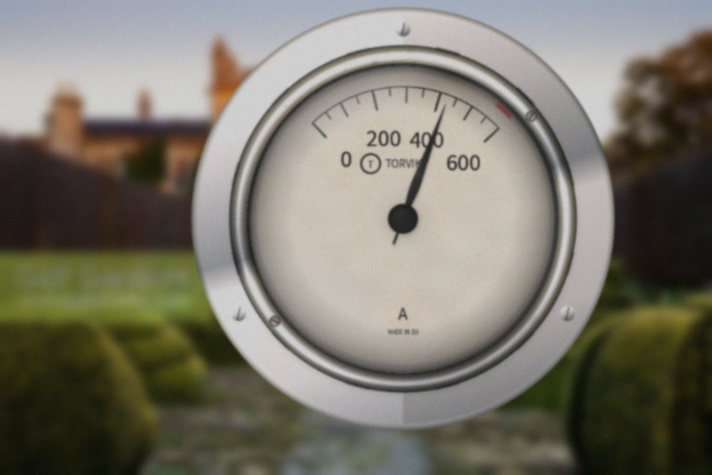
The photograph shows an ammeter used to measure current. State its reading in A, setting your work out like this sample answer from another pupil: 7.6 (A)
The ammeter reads 425 (A)
